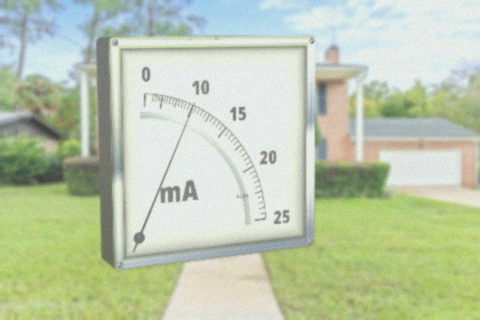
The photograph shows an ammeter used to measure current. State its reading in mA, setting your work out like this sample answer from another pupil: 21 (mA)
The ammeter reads 10 (mA)
